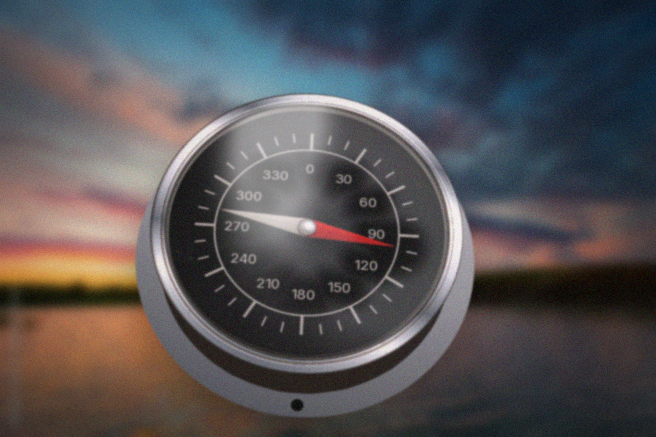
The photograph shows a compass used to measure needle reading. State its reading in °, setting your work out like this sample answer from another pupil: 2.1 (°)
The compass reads 100 (°)
